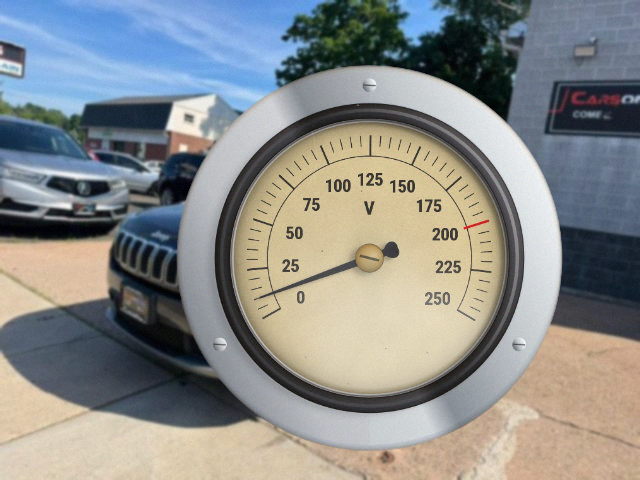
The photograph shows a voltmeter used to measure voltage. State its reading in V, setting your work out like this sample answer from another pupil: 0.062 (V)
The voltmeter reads 10 (V)
